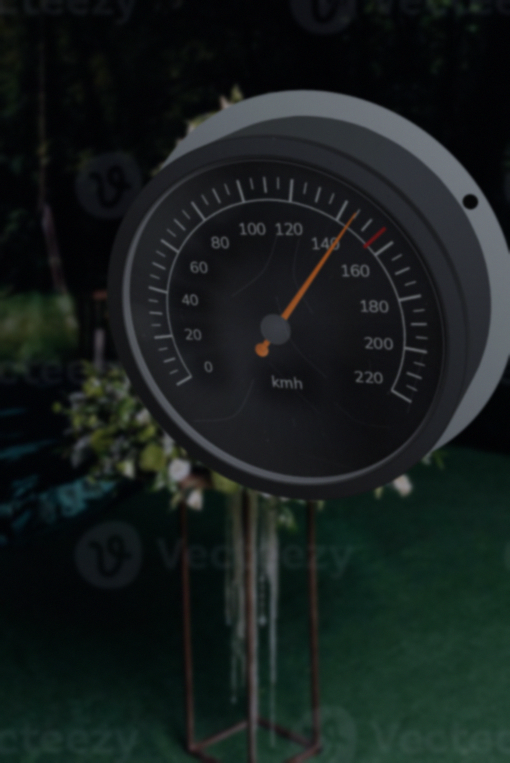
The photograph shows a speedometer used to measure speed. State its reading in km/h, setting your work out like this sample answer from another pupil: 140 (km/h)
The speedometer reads 145 (km/h)
